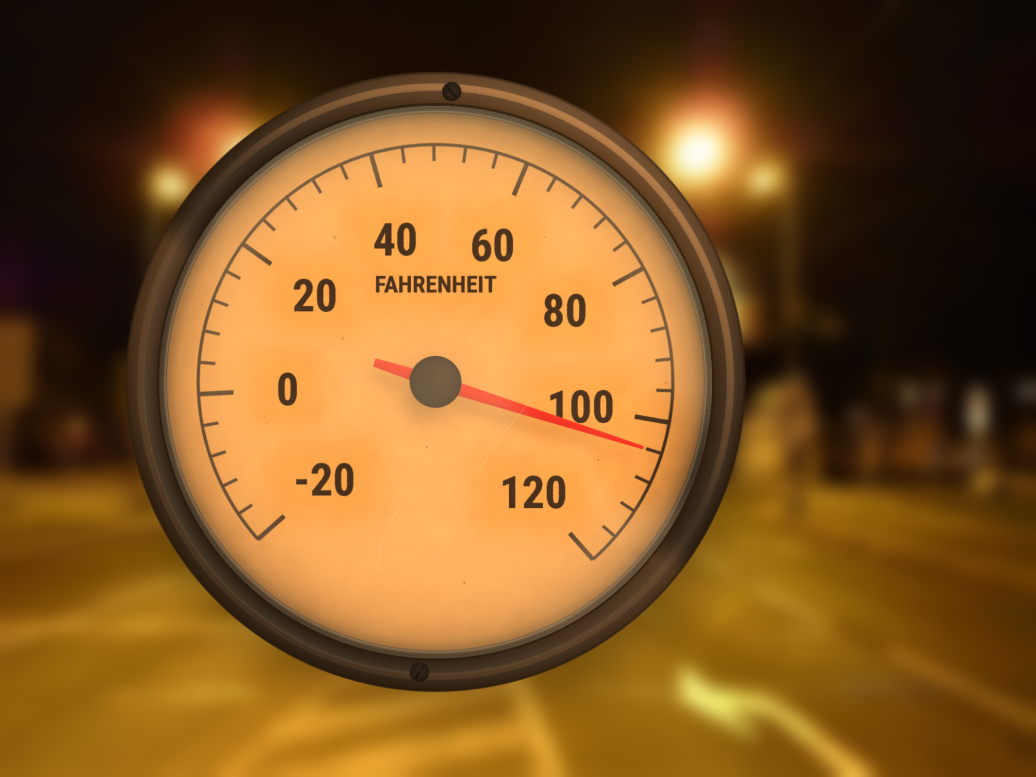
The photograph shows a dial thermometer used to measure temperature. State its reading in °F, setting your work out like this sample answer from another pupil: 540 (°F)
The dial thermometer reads 104 (°F)
